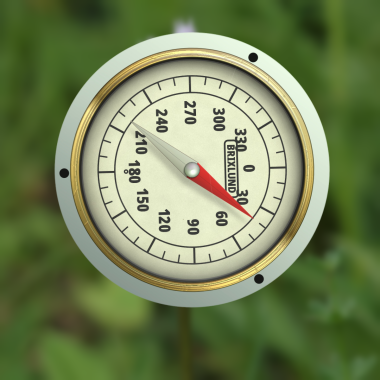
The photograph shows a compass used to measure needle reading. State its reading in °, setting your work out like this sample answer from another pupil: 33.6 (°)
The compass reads 40 (°)
